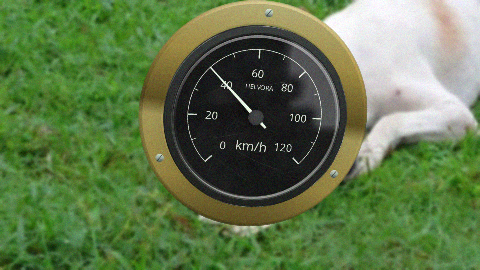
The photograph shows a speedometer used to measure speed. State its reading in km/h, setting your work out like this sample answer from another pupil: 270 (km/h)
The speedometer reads 40 (km/h)
